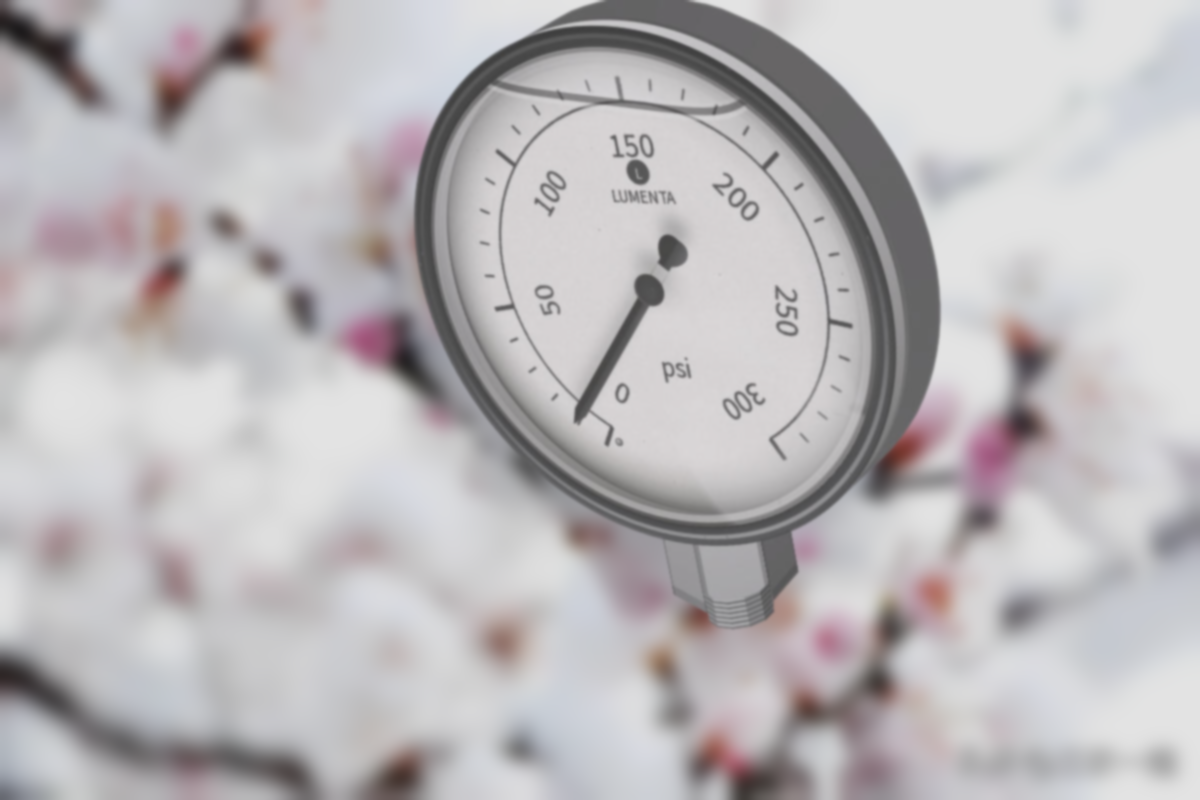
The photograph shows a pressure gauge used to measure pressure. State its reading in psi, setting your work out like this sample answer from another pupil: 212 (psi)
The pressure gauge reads 10 (psi)
